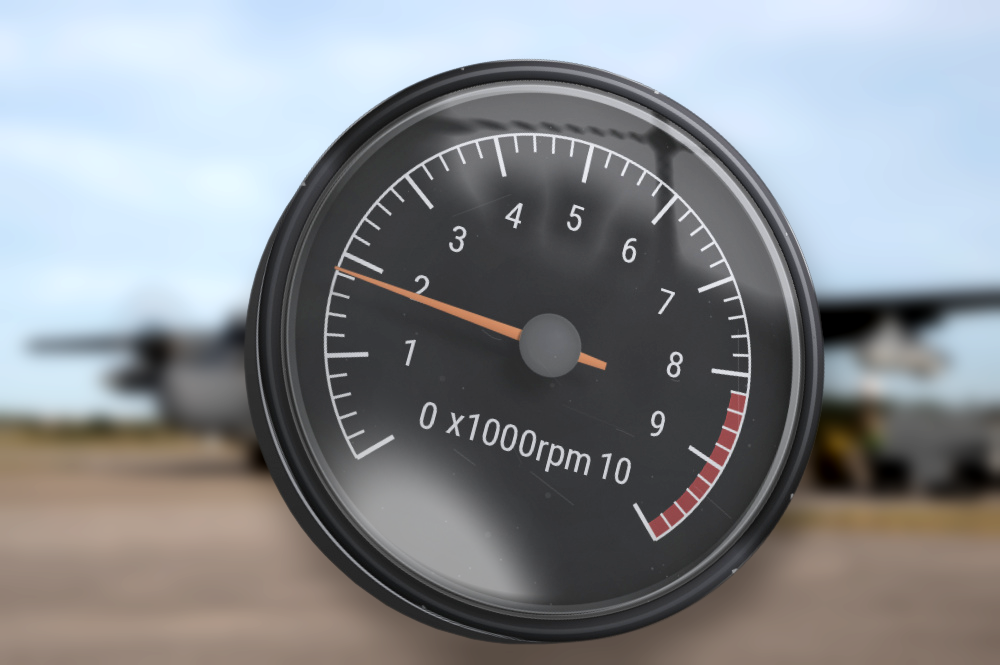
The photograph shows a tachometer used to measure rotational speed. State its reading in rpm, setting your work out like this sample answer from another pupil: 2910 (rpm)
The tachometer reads 1800 (rpm)
